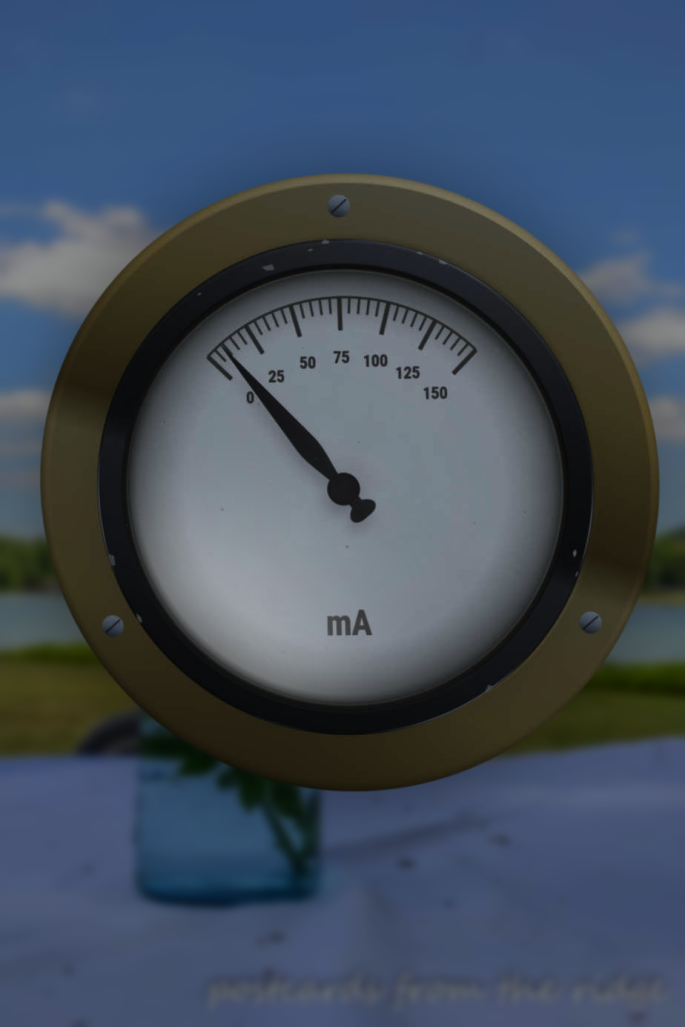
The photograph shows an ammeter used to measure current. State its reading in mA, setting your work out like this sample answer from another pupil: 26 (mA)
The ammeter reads 10 (mA)
